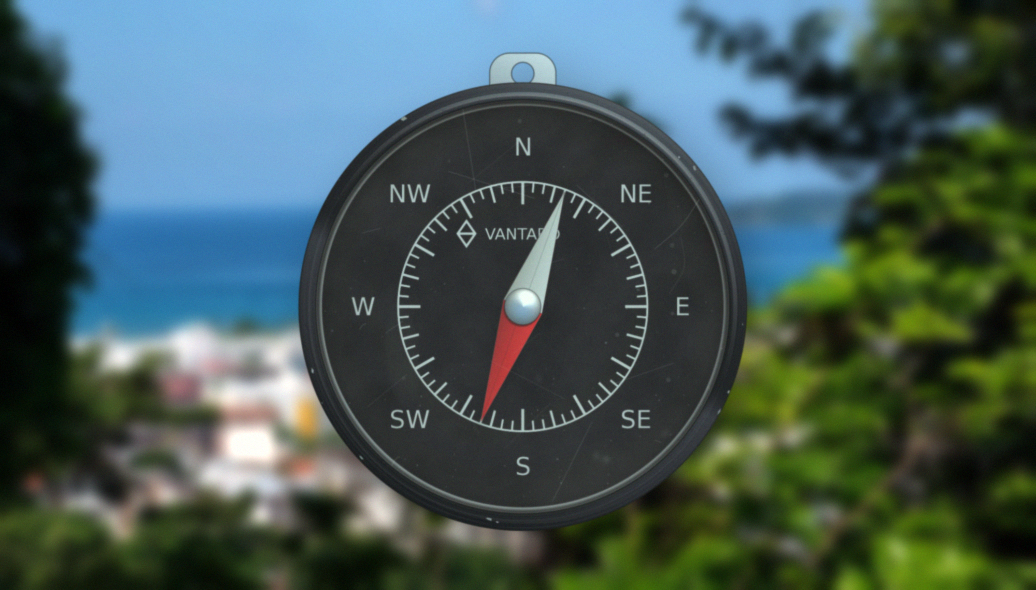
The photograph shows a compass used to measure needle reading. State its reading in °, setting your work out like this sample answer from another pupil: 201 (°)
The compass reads 200 (°)
